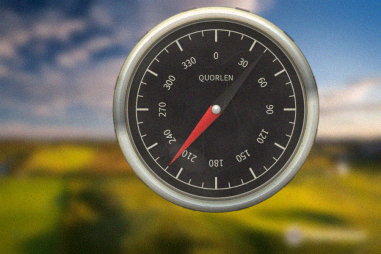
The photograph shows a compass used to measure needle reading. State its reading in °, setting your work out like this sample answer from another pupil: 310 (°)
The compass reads 220 (°)
